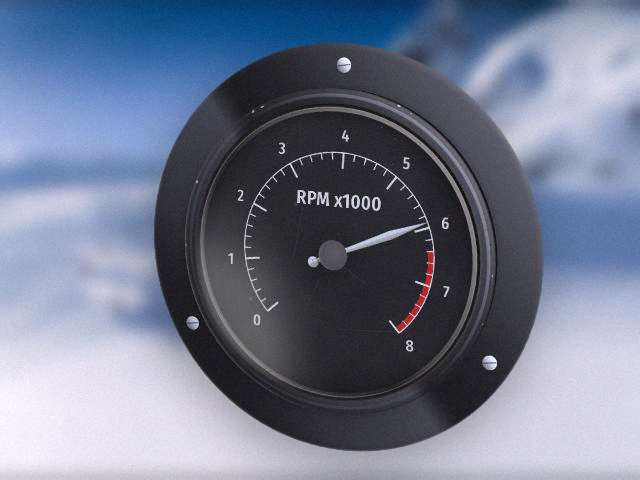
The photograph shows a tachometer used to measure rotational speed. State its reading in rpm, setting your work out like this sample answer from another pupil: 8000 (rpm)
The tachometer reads 5900 (rpm)
